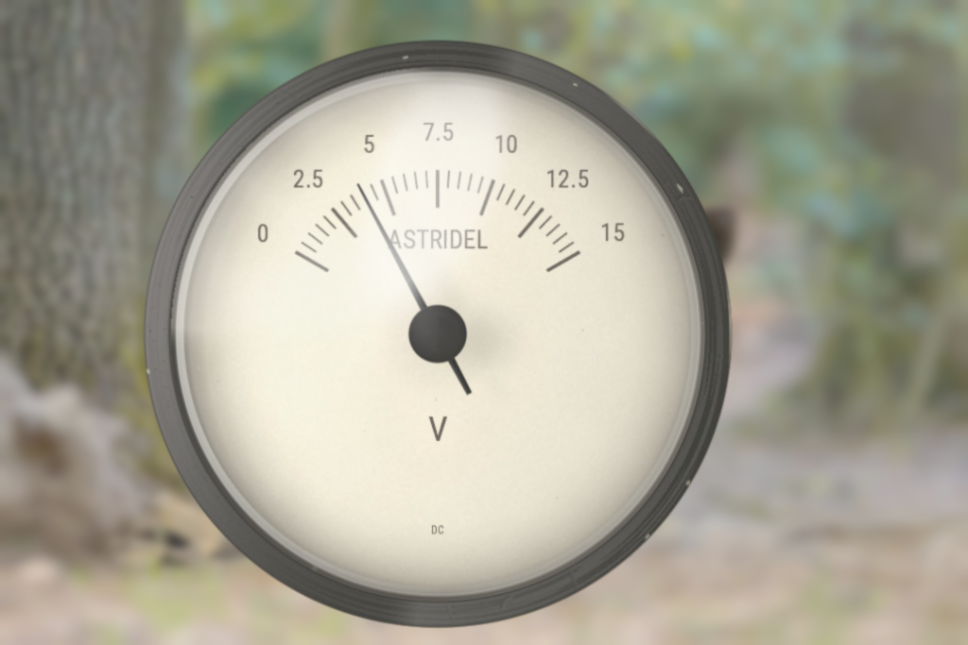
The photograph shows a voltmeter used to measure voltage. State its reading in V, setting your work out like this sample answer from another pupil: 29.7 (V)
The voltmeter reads 4 (V)
